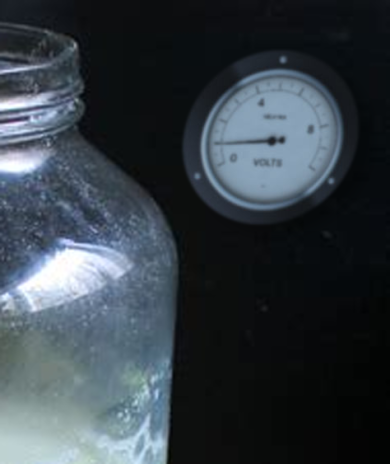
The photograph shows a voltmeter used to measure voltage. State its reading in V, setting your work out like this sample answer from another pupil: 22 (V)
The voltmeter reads 1 (V)
